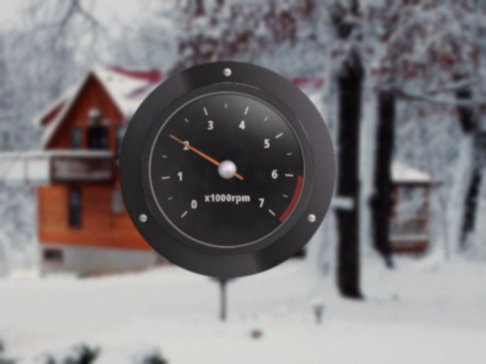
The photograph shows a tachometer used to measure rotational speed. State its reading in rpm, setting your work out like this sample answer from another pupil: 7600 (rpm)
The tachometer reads 2000 (rpm)
